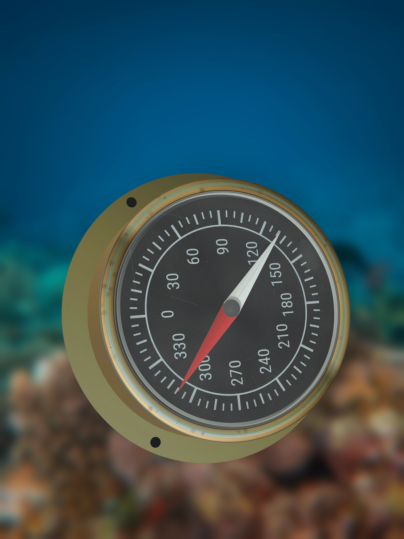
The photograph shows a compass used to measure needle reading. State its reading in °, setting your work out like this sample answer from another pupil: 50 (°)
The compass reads 310 (°)
